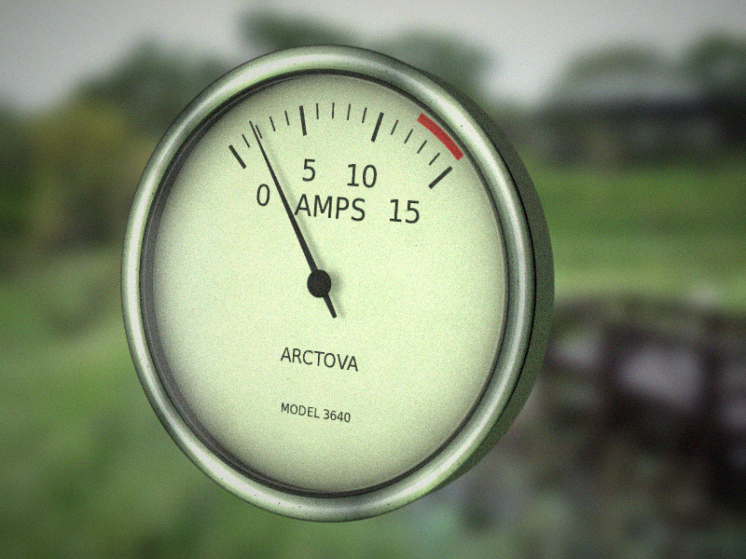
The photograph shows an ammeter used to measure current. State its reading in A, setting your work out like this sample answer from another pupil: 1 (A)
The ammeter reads 2 (A)
